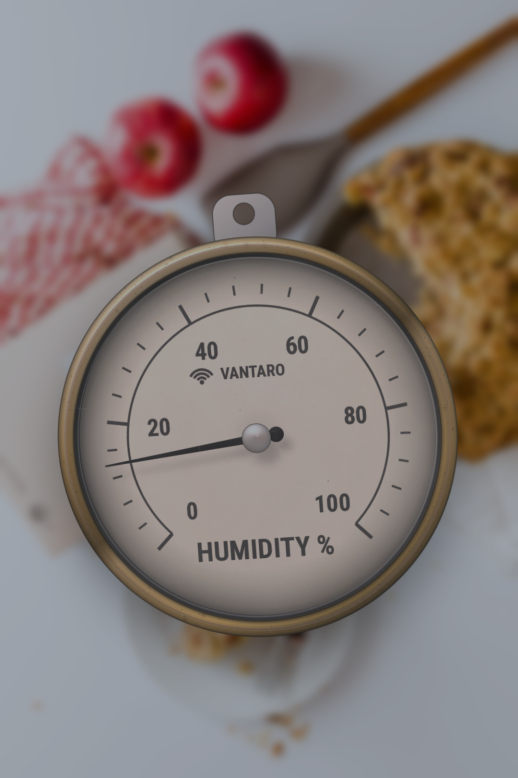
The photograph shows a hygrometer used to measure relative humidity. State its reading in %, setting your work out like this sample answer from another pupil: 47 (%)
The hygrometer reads 14 (%)
